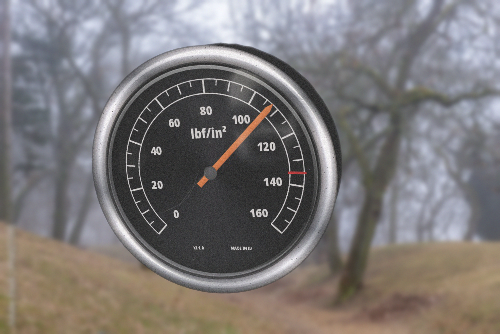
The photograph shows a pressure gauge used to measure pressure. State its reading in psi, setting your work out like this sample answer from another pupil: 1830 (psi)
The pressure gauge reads 107.5 (psi)
